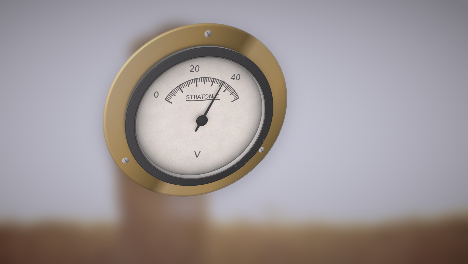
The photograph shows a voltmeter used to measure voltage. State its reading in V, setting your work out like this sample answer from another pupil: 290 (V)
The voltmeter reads 35 (V)
